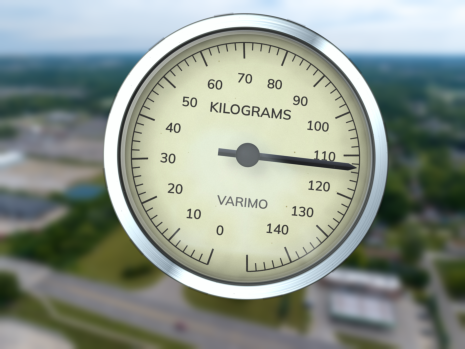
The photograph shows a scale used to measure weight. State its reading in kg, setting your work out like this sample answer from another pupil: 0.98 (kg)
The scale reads 113 (kg)
